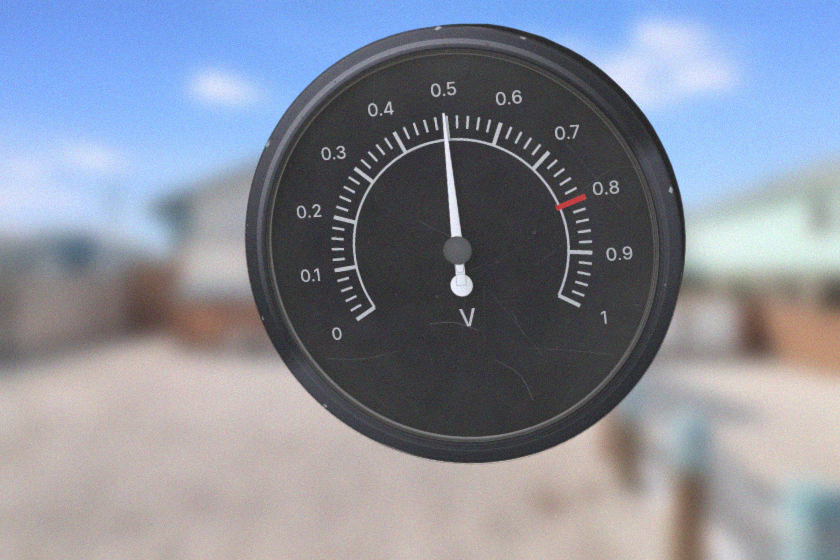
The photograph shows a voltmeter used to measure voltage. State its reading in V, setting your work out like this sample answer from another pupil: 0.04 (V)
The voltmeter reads 0.5 (V)
